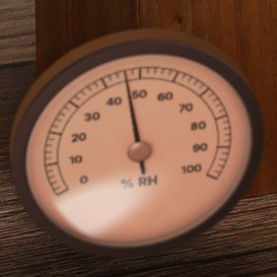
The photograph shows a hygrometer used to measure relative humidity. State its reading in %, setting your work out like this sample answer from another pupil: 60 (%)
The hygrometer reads 46 (%)
